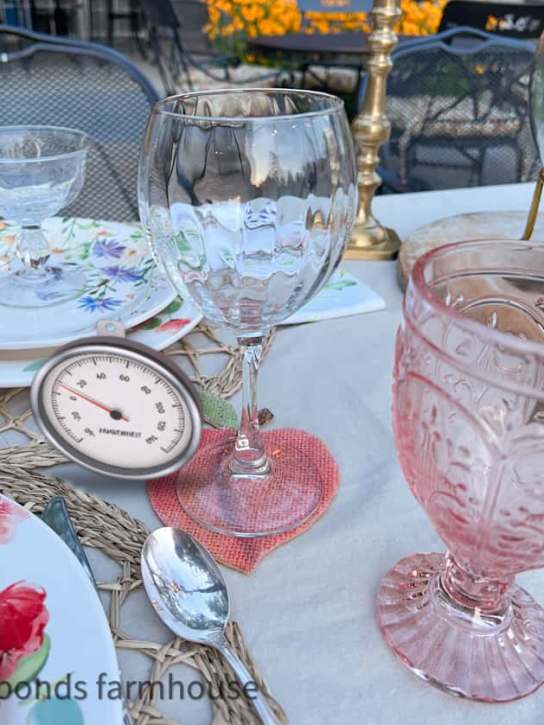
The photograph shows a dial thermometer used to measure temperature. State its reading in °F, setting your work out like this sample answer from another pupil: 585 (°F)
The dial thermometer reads 10 (°F)
